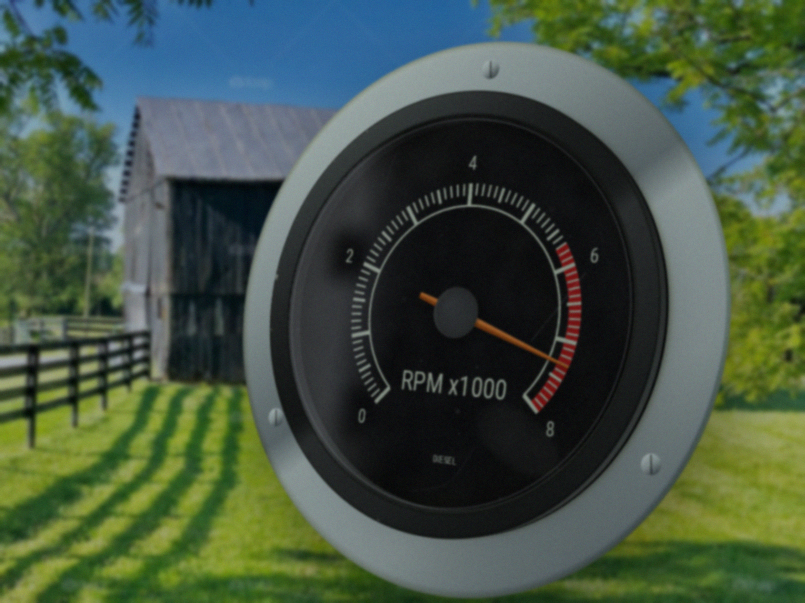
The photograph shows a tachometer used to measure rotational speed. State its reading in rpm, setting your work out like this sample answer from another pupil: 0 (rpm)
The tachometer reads 7300 (rpm)
